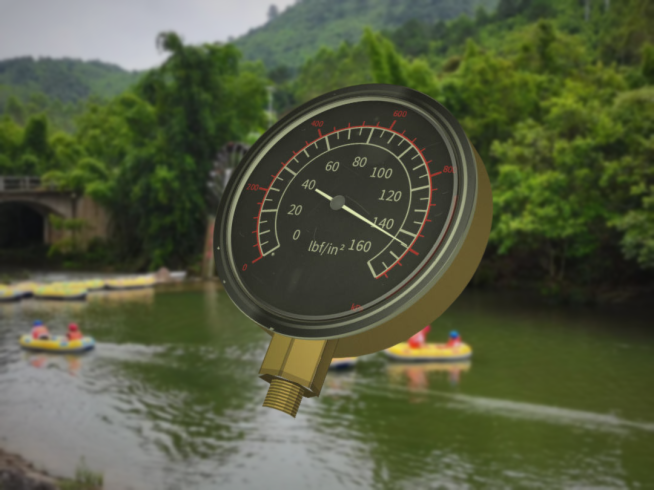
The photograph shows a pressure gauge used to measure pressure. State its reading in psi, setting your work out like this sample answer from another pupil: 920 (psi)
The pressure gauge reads 145 (psi)
